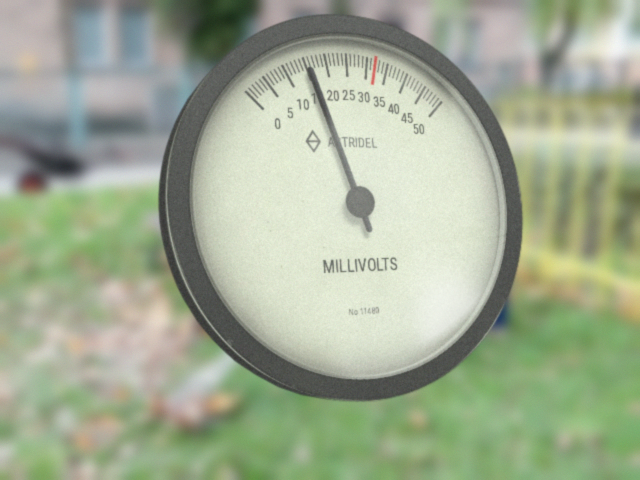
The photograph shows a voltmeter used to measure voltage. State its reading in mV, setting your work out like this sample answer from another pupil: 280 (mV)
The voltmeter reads 15 (mV)
